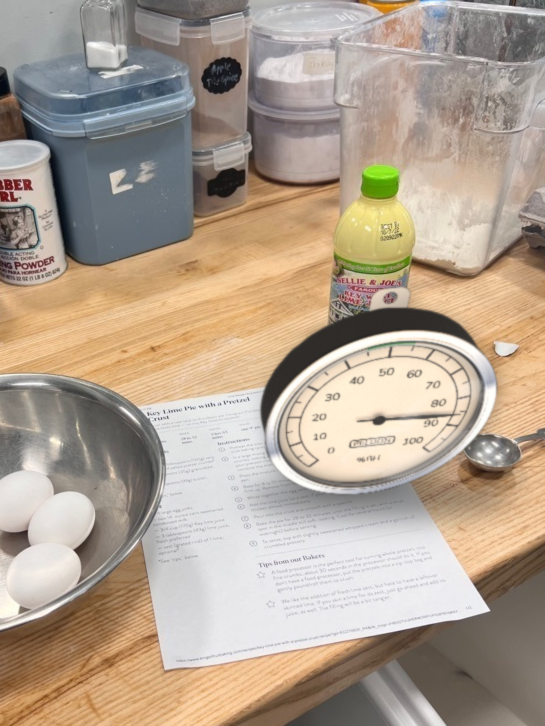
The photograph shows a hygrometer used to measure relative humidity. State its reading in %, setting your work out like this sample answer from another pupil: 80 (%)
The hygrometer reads 85 (%)
